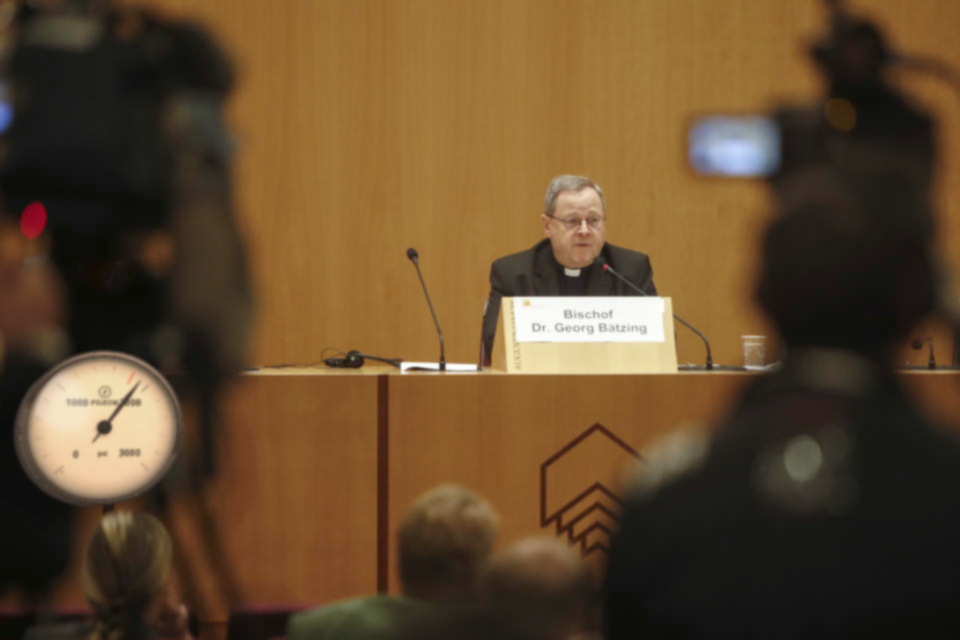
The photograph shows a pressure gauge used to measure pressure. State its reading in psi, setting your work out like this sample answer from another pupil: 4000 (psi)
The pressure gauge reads 1900 (psi)
